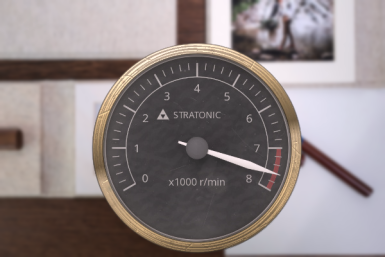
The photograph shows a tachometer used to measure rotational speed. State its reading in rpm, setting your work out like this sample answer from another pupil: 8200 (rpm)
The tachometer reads 7600 (rpm)
